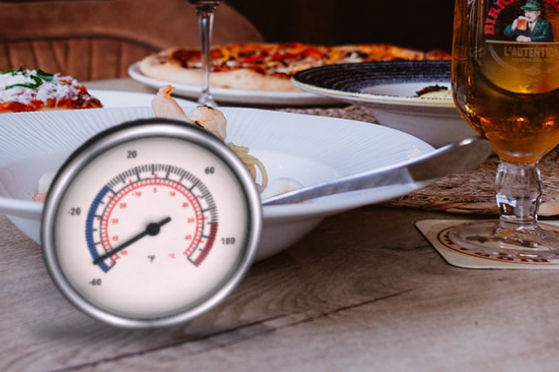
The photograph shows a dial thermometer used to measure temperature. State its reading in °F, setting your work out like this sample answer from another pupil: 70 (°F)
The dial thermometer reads -50 (°F)
